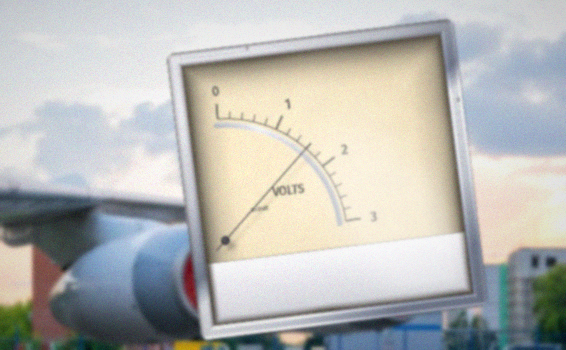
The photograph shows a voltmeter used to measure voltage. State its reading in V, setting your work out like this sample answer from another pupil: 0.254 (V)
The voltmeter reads 1.6 (V)
